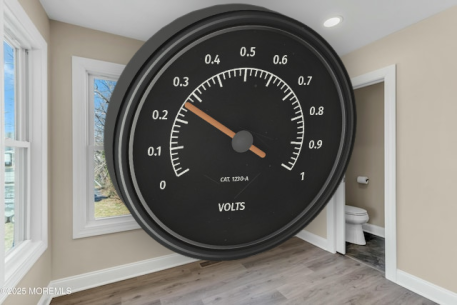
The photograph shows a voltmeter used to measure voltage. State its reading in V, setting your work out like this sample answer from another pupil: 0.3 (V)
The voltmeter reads 0.26 (V)
